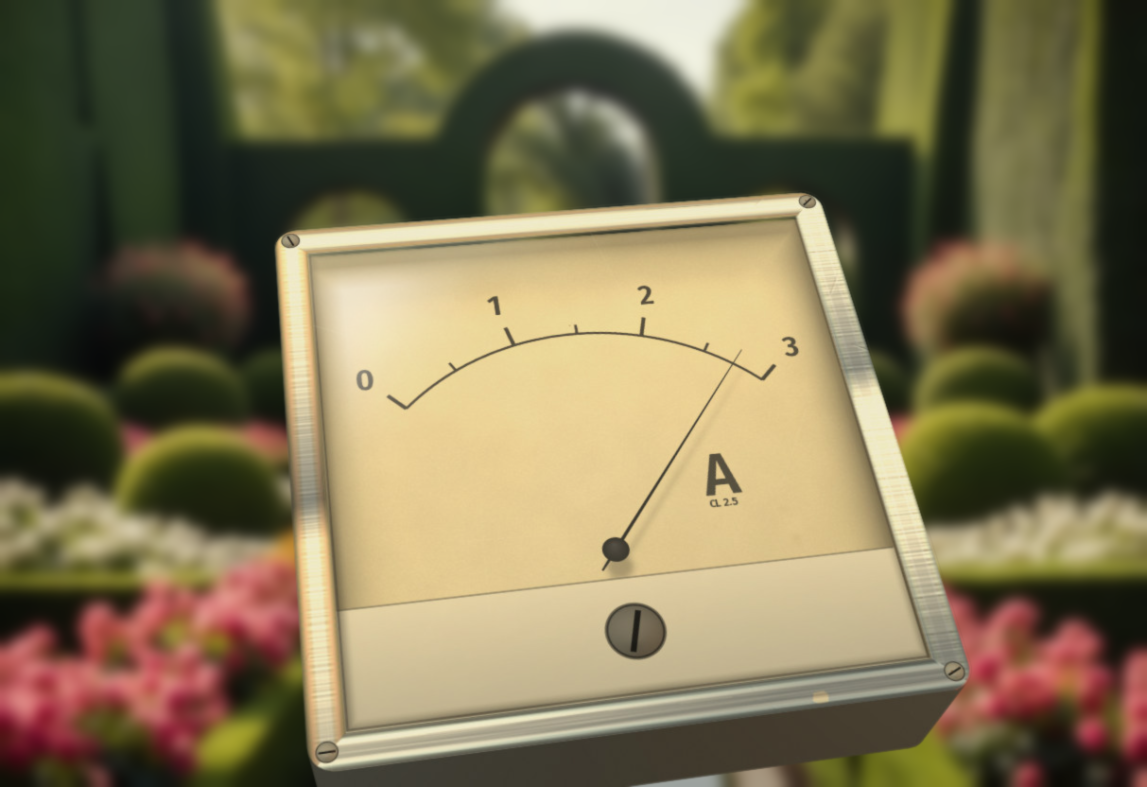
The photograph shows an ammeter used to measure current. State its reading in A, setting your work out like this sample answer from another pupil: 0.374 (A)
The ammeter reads 2.75 (A)
